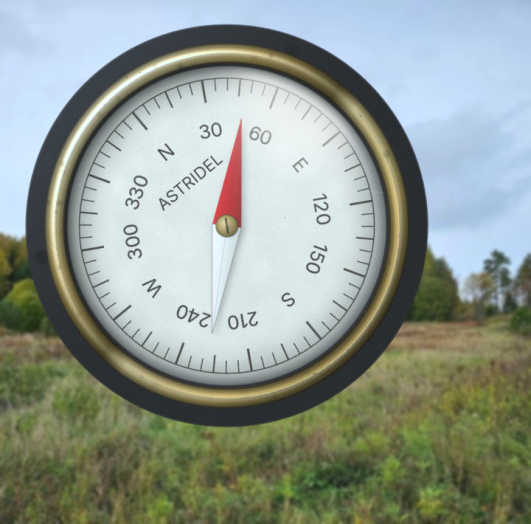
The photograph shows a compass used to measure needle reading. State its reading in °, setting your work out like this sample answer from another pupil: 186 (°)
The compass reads 47.5 (°)
